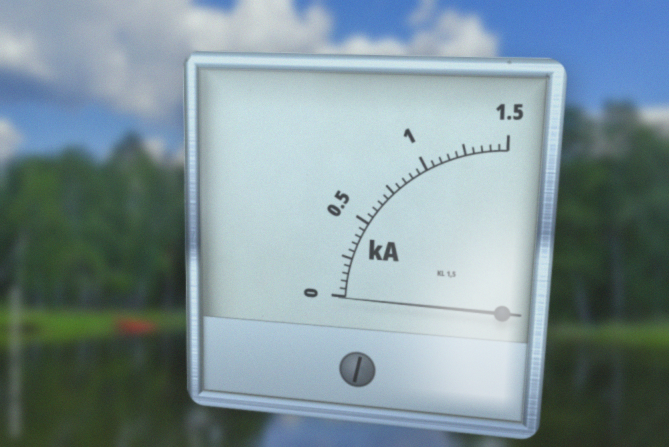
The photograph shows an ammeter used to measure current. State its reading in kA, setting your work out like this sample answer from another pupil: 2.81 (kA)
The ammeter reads 0 (kA)
